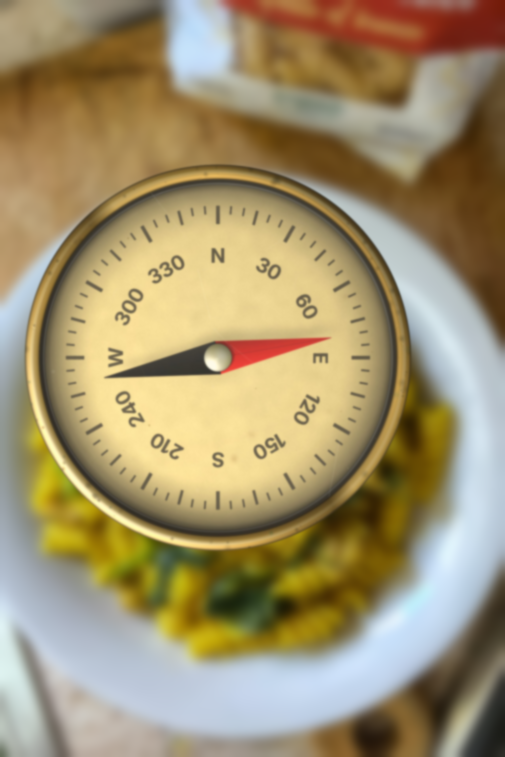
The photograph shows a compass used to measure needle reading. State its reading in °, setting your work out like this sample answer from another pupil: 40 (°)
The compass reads 80 (°)
